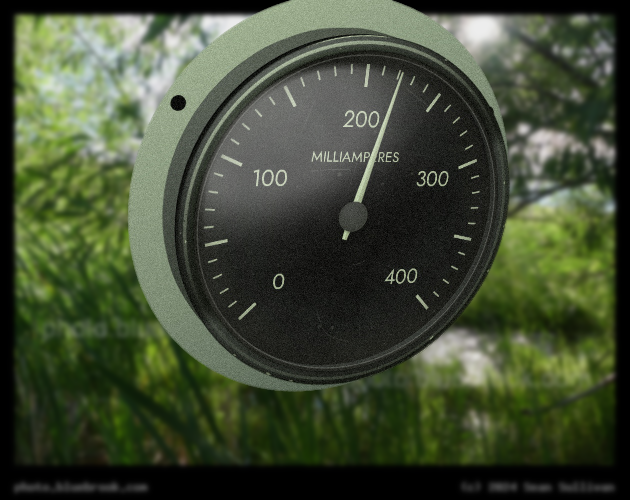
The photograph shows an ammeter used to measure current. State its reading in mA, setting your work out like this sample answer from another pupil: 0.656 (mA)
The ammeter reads 220 (mA)
